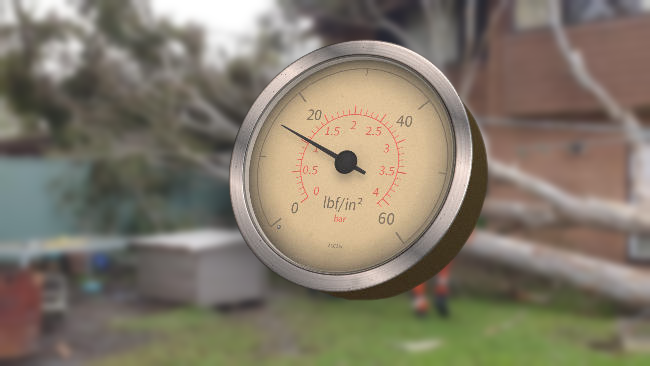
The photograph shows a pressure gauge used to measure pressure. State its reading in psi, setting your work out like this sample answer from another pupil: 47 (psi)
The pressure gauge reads 15 (psi)
